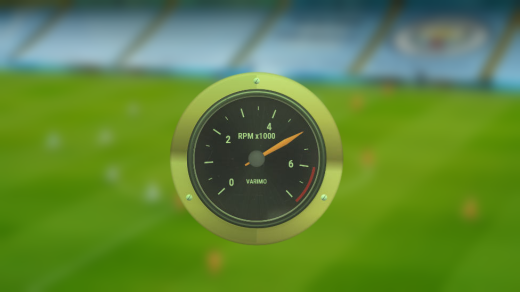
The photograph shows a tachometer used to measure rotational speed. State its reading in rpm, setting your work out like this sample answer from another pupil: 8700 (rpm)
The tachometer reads 5000 (rpm)
